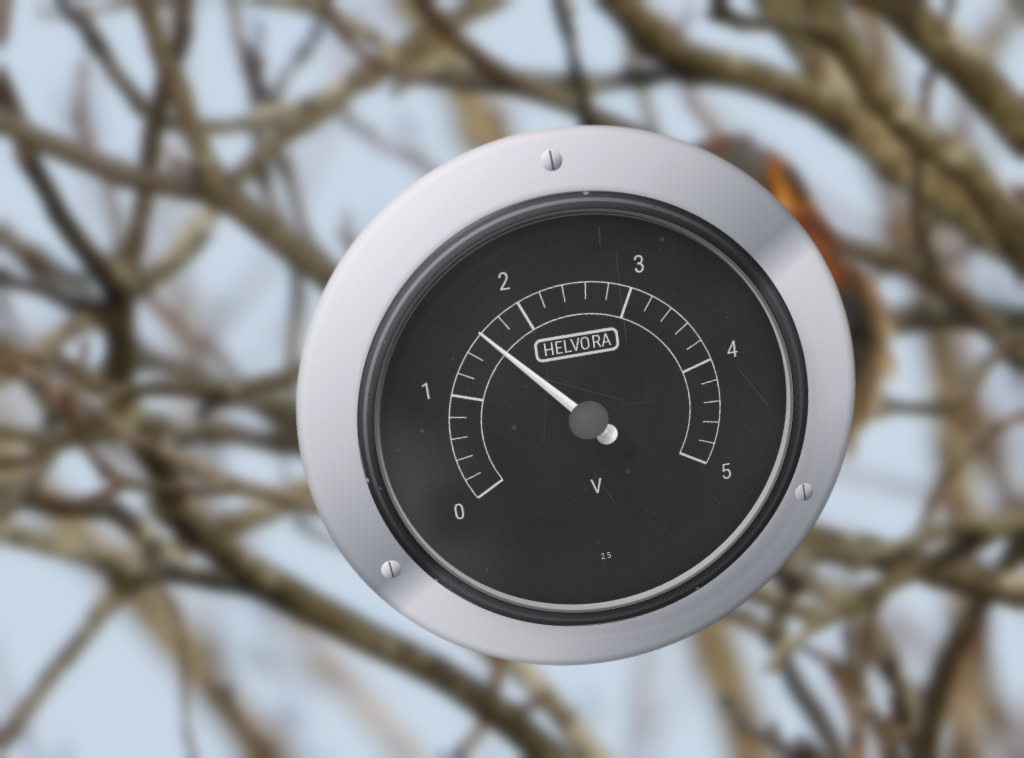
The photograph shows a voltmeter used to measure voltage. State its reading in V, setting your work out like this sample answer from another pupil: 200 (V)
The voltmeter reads 1.6 (V)
